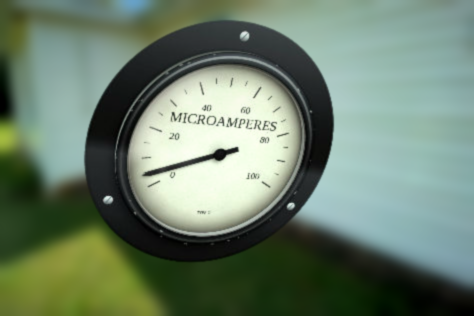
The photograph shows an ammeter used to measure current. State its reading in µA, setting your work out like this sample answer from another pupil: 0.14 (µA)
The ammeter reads 5 (µA)
